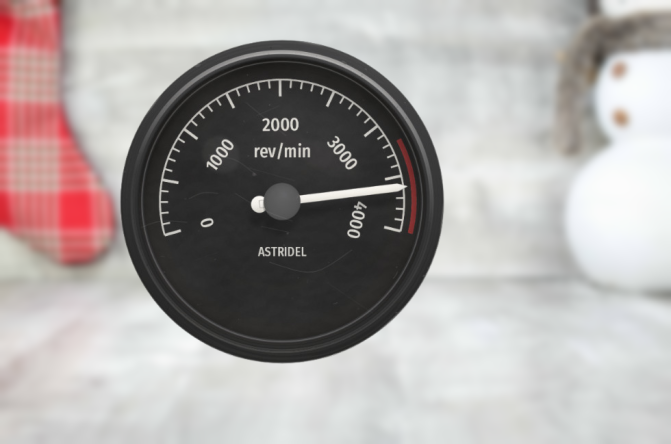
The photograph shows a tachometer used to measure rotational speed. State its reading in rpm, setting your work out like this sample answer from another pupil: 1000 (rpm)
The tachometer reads 3600 (rpm)
